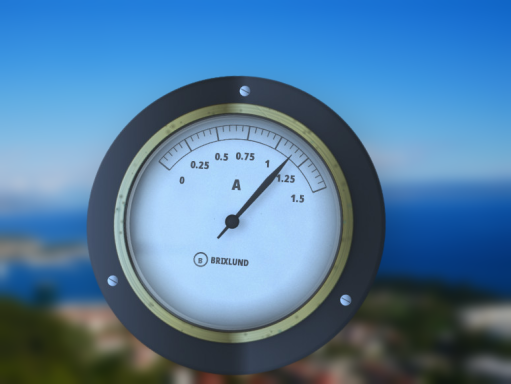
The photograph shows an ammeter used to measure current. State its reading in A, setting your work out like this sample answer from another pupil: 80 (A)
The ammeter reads 1.15 (A)
